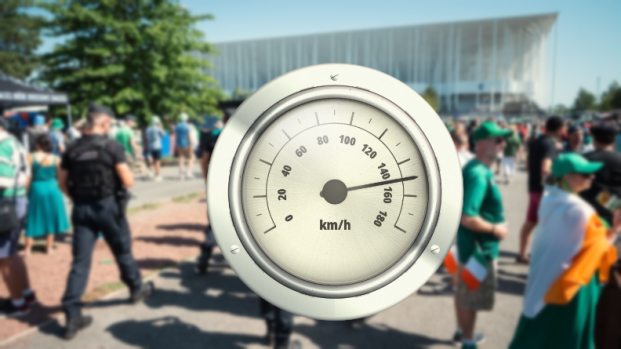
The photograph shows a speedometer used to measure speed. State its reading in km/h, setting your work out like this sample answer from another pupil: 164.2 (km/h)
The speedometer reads 150 (km/h)
